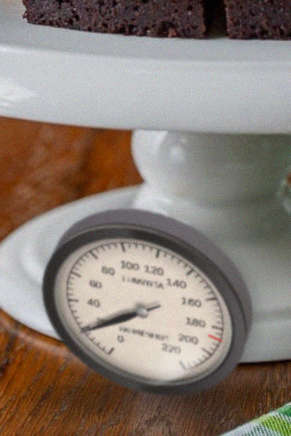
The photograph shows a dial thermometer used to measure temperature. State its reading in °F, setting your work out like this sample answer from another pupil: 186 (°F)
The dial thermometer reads 20 (°F)
